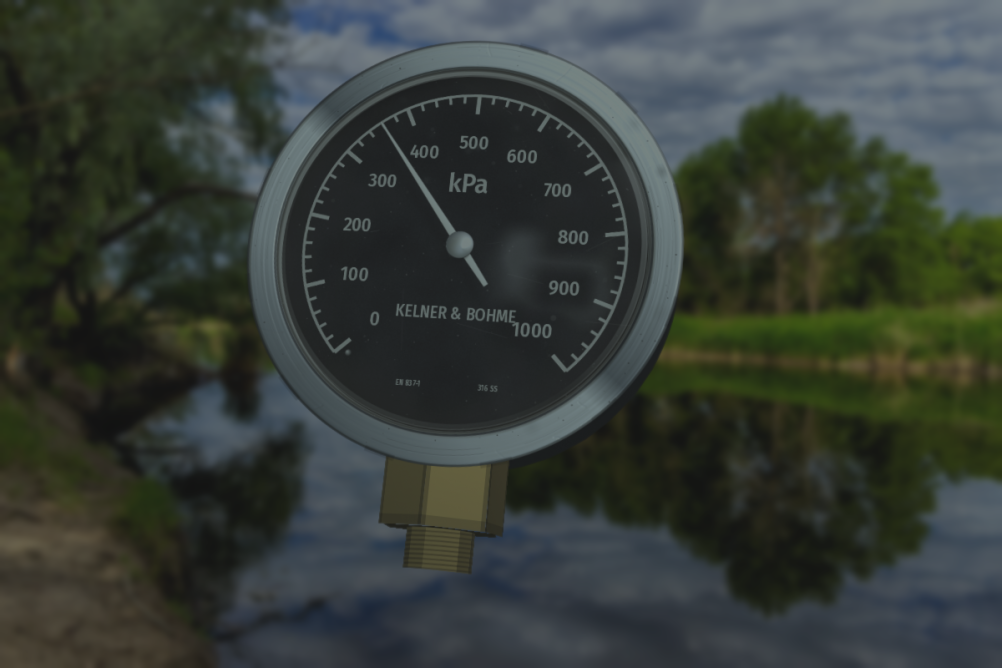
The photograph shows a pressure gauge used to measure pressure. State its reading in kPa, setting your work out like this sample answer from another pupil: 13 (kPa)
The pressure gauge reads 360 (kPa)
